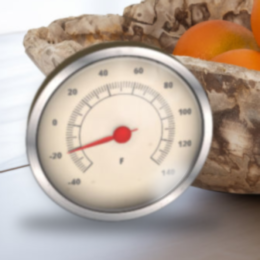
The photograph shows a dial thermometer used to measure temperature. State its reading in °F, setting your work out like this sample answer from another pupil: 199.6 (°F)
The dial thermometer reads -20 (°F)
